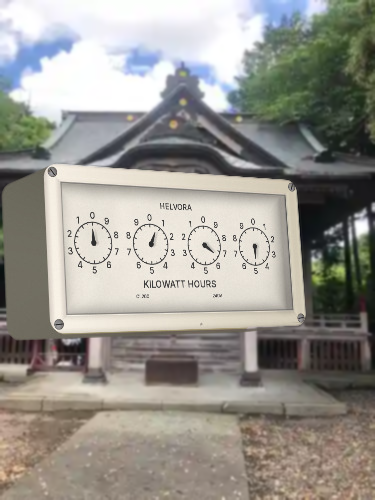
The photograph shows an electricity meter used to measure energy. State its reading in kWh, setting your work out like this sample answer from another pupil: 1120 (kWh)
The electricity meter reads 65 (kWh)
